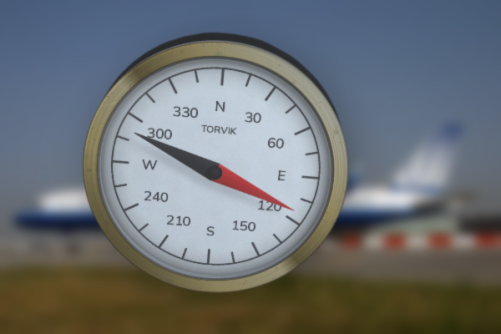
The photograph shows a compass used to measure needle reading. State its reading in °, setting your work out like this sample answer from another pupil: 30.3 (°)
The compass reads 112.5 (°)
